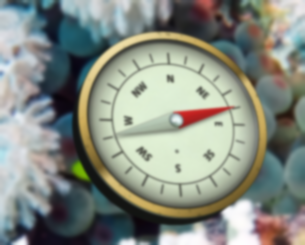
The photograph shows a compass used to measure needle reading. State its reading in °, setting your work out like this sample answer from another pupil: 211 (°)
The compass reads 75 (°)
